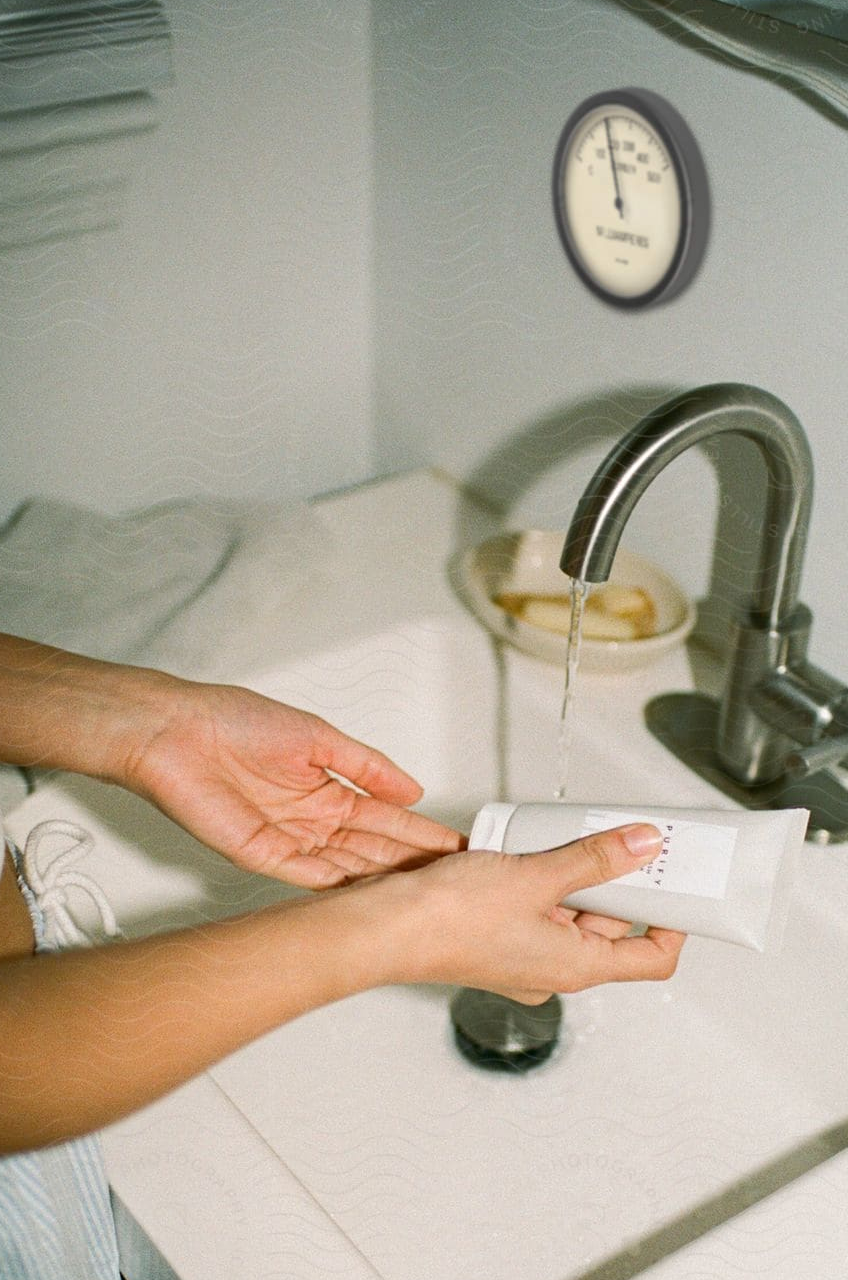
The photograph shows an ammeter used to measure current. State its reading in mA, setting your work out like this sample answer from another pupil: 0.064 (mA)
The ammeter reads 200 (mA)
